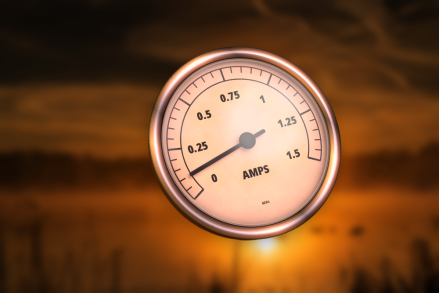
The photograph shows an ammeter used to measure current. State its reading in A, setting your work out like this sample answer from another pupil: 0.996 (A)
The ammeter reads 0.1 (A)
